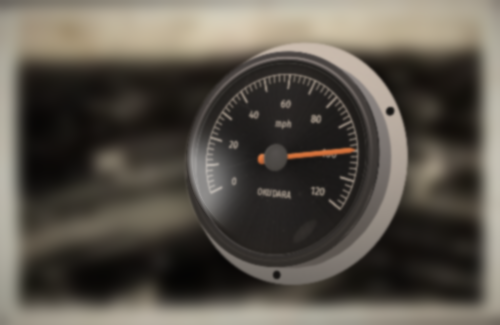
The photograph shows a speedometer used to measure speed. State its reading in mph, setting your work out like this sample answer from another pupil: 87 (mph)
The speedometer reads 100 (mph)
